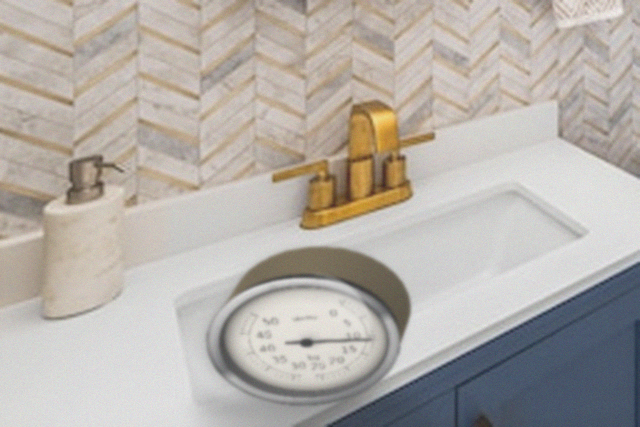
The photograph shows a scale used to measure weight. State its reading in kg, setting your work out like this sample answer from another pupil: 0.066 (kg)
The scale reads 10 (kg)
